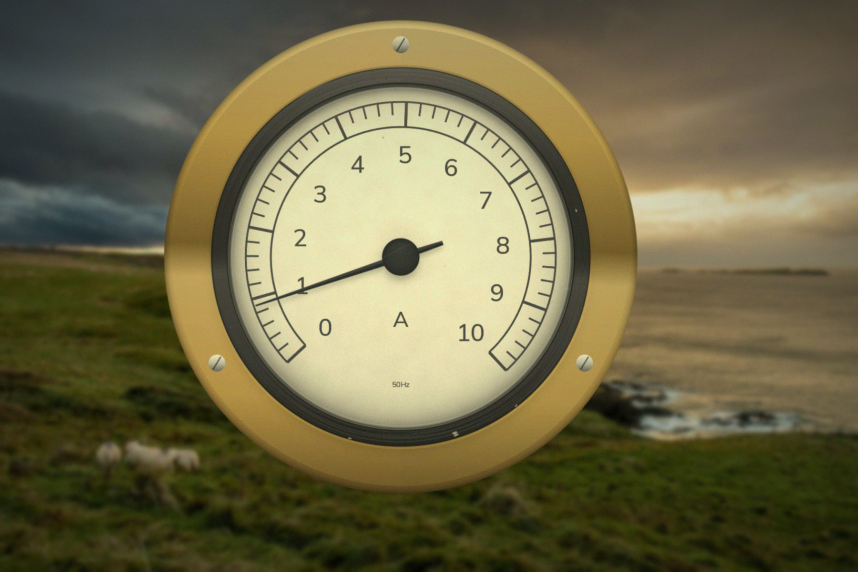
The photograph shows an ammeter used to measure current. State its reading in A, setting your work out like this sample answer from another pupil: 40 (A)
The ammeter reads 0.9 (A)
